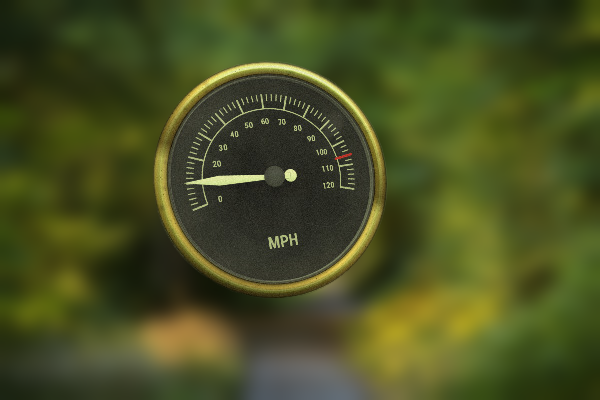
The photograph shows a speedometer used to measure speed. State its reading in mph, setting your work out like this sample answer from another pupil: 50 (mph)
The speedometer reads 10 (mph)
